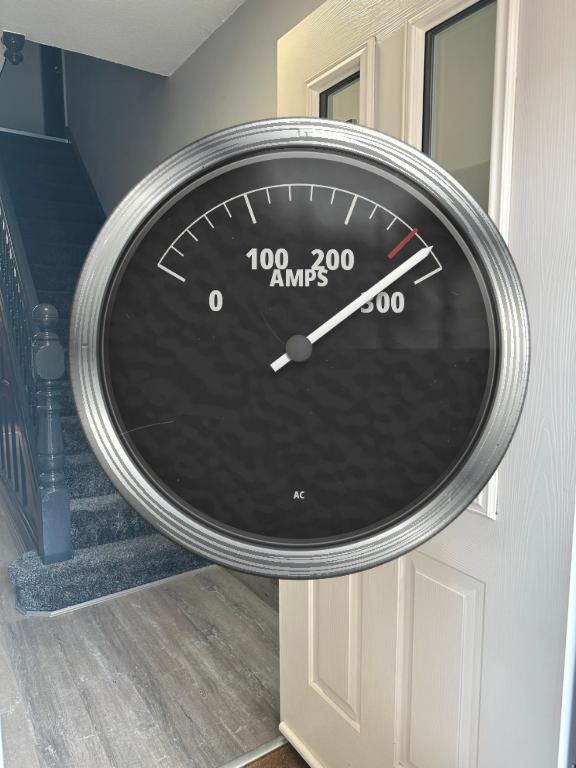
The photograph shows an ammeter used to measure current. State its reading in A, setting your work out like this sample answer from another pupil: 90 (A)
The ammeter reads 280 (A)
